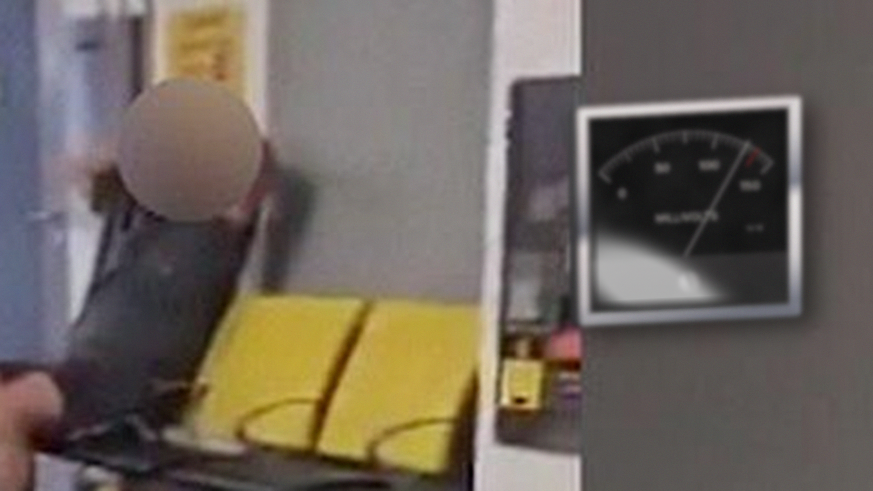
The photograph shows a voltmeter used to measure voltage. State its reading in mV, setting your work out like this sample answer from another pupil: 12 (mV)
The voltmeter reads 125 (mV)
